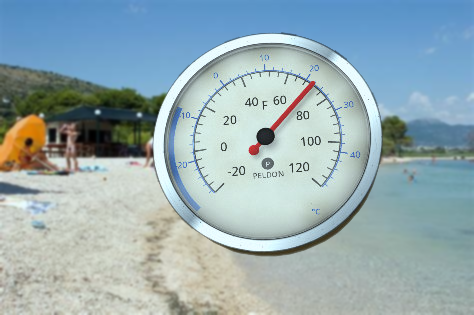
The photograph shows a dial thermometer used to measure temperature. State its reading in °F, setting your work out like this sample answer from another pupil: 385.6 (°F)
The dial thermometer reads 72 (°F)
